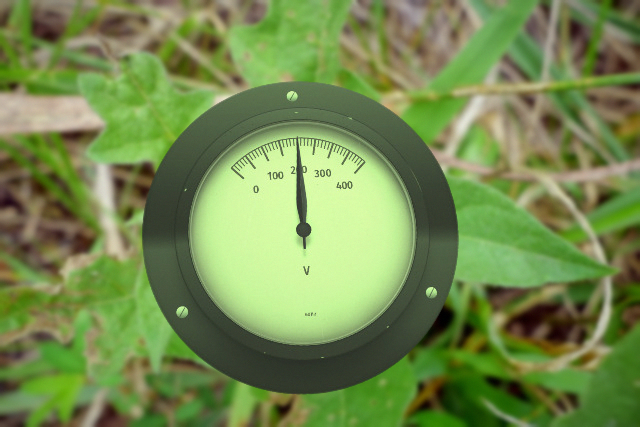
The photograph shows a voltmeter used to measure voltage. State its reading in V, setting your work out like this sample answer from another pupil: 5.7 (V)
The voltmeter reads 200 (V)
